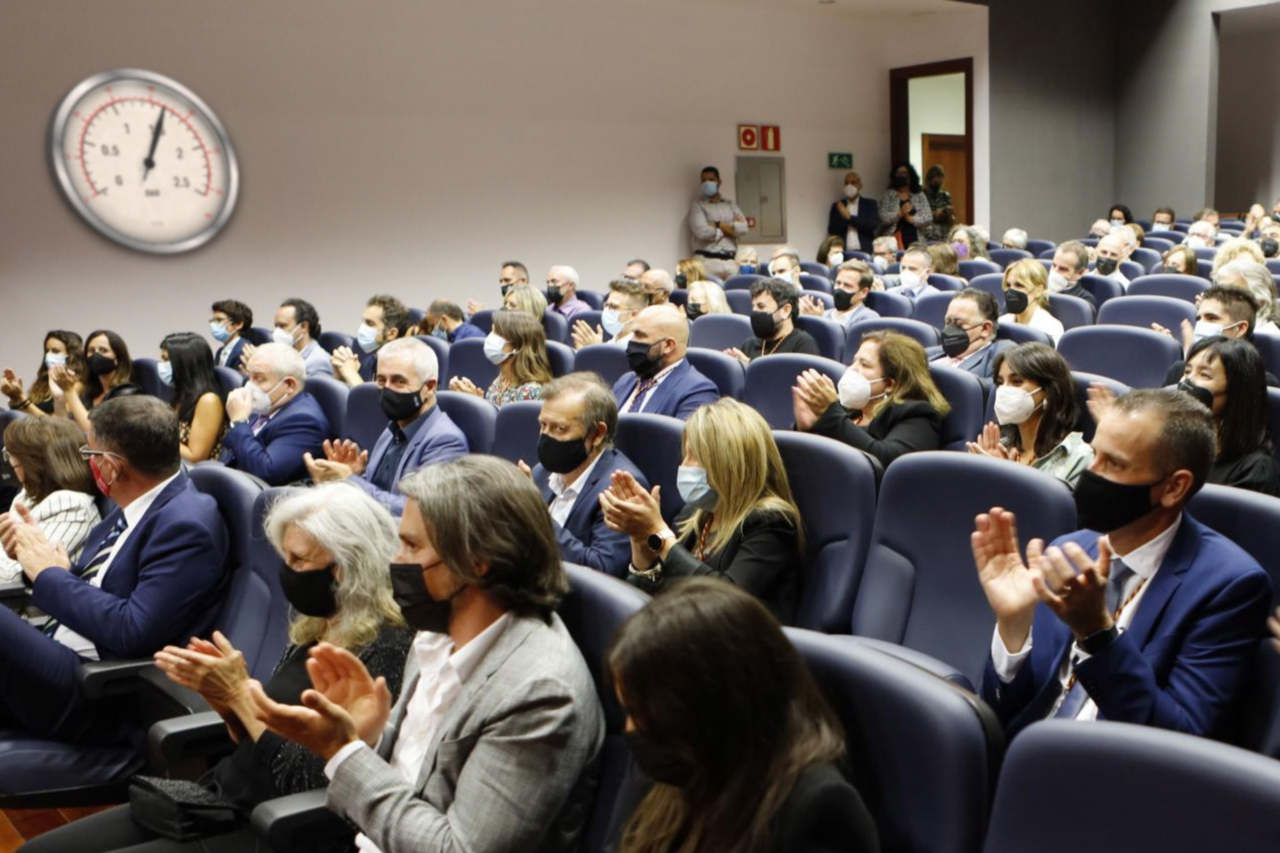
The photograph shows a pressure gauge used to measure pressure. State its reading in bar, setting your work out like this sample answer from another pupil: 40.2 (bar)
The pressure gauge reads 1.5 (bar)
